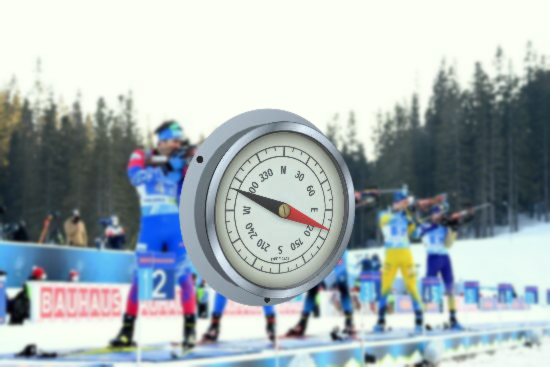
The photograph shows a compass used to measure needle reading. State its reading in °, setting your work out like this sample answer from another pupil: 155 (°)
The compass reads 110 (°)
